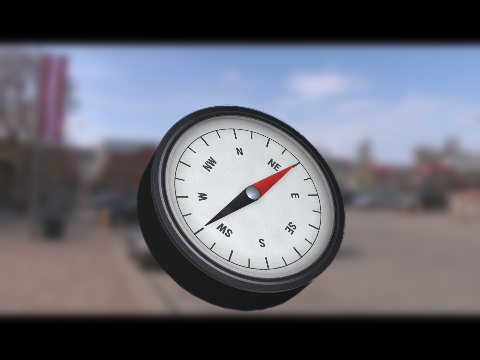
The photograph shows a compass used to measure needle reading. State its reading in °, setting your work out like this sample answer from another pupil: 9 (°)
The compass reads 60 (°)
